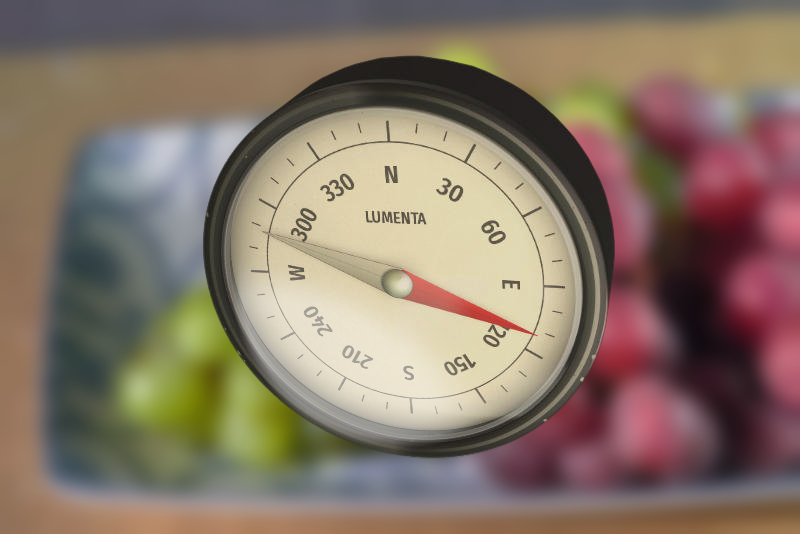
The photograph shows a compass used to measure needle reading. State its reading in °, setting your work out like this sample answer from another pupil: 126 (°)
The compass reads 110 (°)
